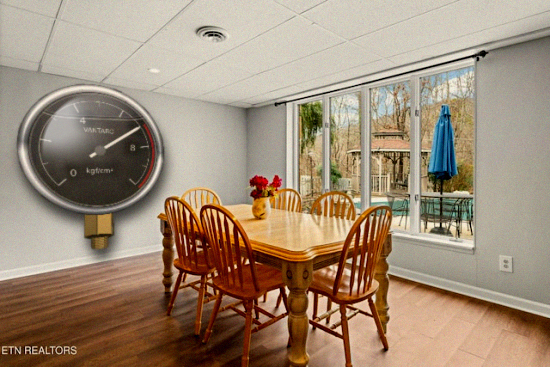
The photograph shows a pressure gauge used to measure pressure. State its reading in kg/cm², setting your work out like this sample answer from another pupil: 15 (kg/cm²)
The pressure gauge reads 7 (kg/cm²)
